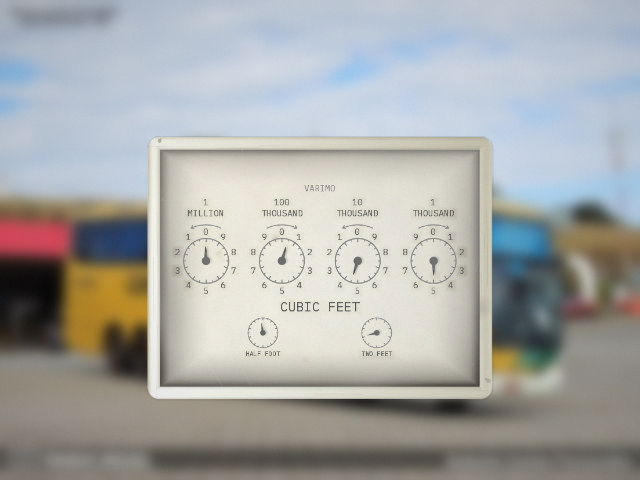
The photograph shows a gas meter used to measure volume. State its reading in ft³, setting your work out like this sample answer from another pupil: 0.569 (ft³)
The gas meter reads 4500 (ft³)
